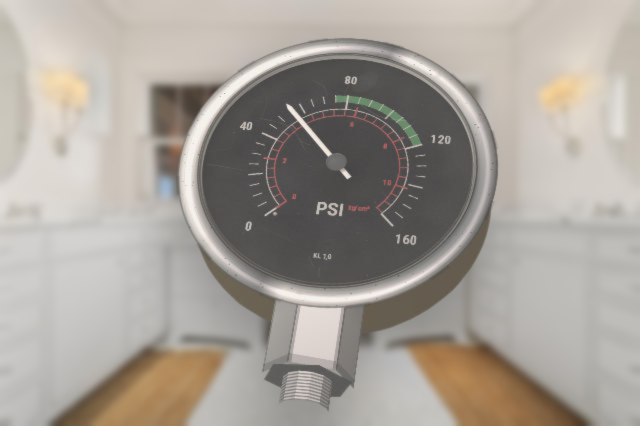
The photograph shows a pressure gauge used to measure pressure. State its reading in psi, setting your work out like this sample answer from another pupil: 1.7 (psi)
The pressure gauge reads 55 (psi)
